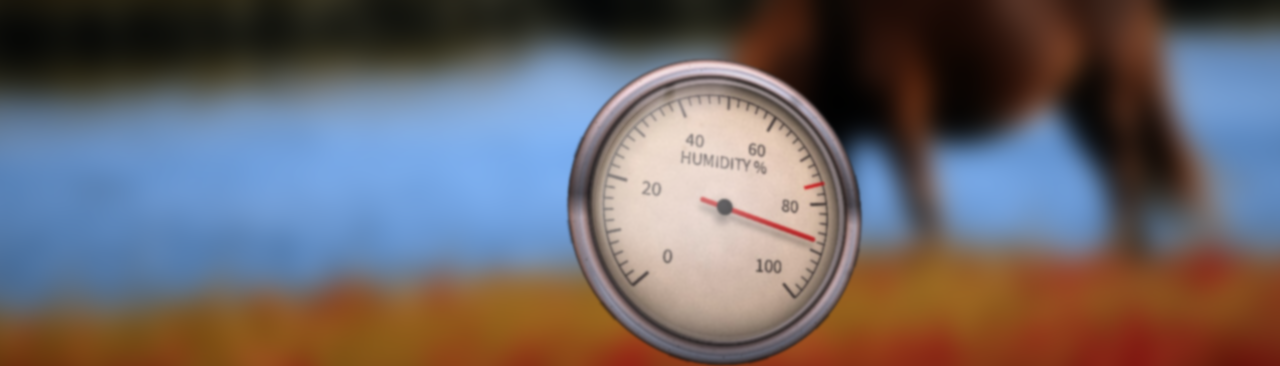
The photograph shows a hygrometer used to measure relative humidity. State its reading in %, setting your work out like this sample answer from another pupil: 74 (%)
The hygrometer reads 88 (%)
